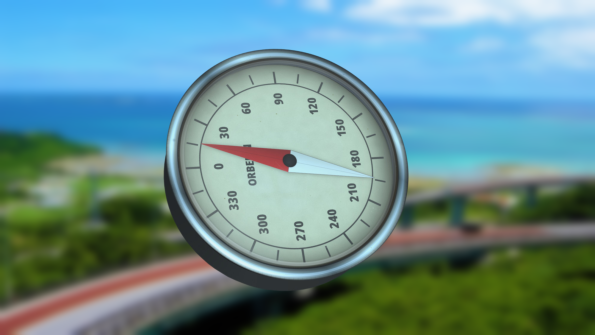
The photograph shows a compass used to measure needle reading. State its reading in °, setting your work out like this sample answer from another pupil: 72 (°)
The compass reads 15 (°)
